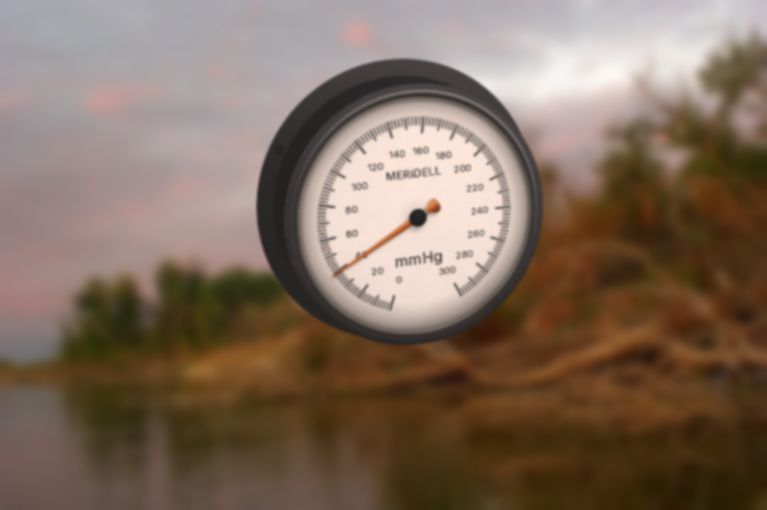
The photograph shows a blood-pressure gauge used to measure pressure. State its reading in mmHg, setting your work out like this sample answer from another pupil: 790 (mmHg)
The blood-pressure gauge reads 40 (mmHg)
